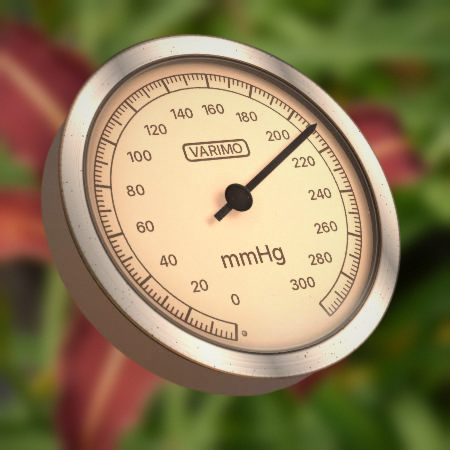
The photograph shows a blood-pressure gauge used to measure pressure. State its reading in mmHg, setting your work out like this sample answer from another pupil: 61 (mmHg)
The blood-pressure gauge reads 210 (mmHg)
